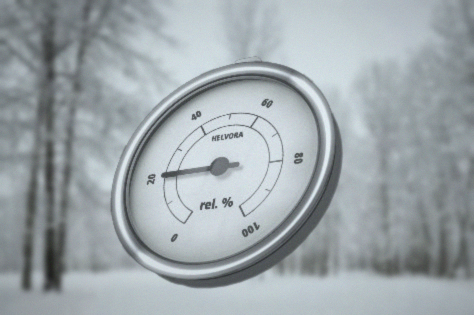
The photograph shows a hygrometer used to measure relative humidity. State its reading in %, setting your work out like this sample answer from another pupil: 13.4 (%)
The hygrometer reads 20 (%)
